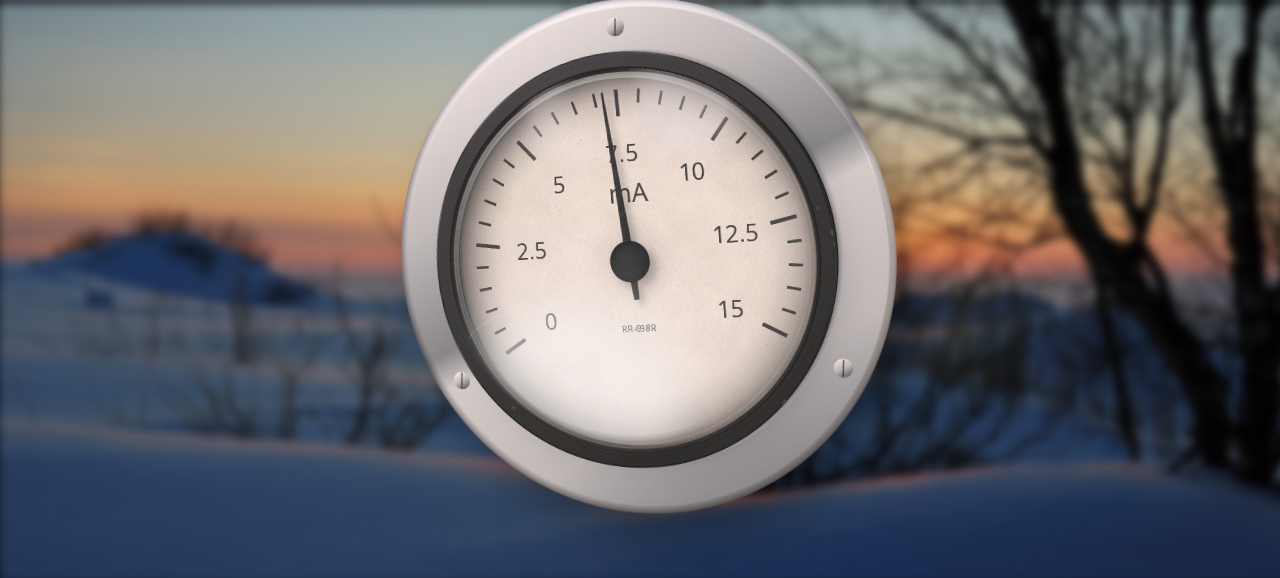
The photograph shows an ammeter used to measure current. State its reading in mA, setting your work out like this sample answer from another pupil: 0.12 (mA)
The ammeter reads 7.25 (mA)
